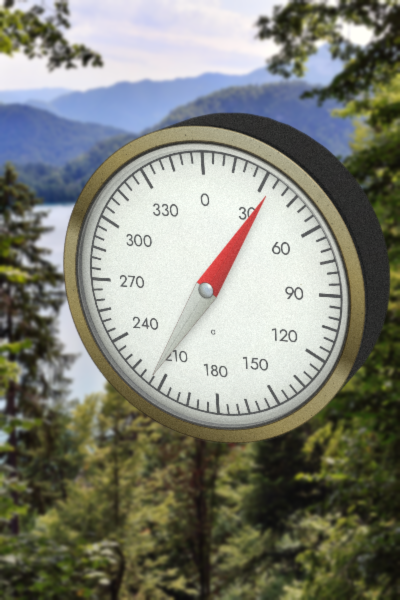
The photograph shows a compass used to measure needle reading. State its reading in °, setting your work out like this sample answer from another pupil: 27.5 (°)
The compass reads 35 (°)
